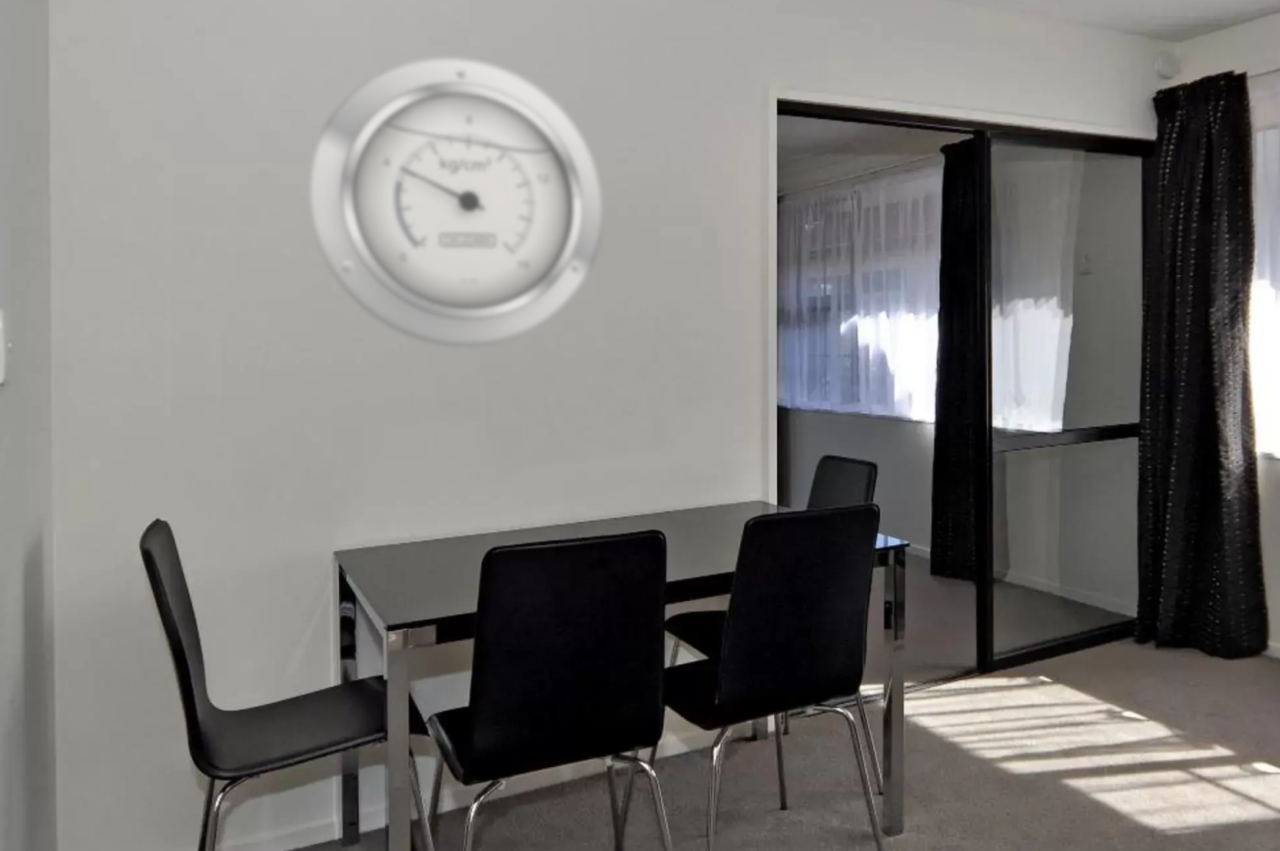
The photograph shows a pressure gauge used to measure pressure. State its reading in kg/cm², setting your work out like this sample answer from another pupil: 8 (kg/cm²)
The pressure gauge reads 4 (kg/cm²)
